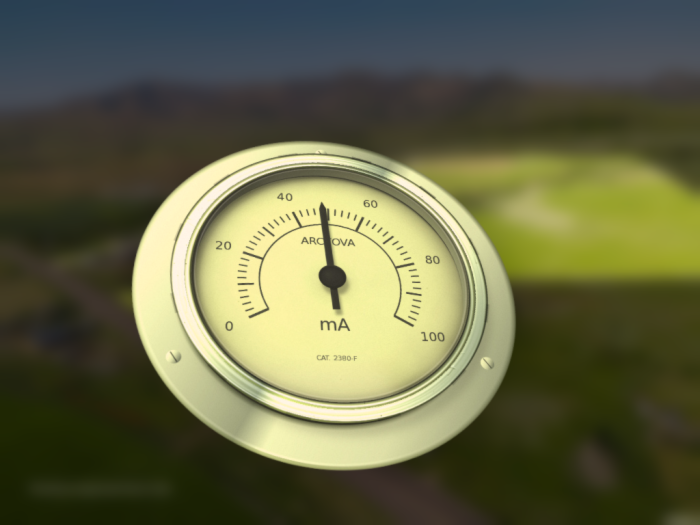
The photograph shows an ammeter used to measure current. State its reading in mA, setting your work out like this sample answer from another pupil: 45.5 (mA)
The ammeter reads 48 (mA)
